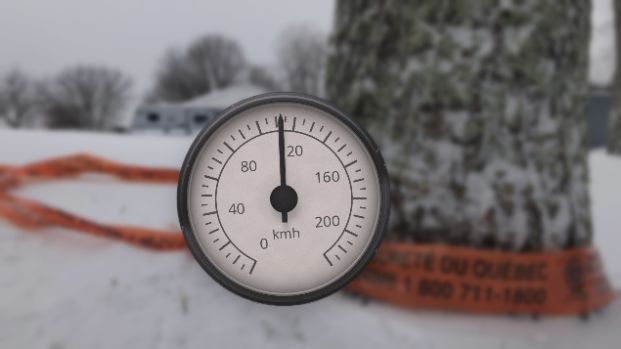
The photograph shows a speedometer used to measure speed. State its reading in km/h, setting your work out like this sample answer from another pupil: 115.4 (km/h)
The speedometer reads 112.5 (km/h)
